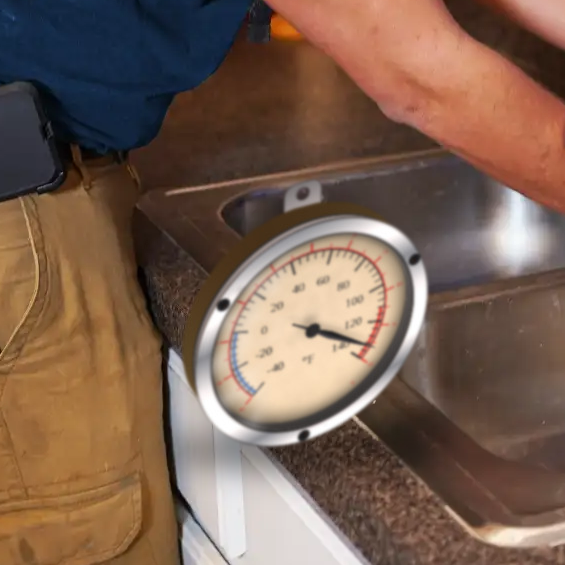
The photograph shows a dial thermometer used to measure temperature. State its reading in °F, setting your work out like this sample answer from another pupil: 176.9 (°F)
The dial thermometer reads 132 (°F)
